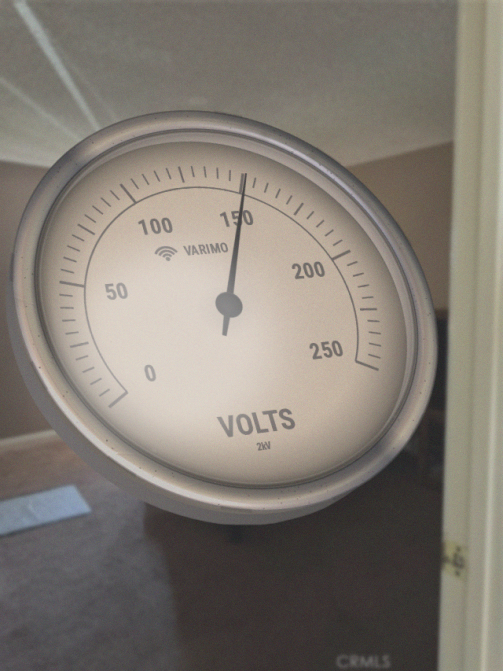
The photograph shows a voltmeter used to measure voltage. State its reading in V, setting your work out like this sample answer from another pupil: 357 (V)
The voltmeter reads 150 (V)
